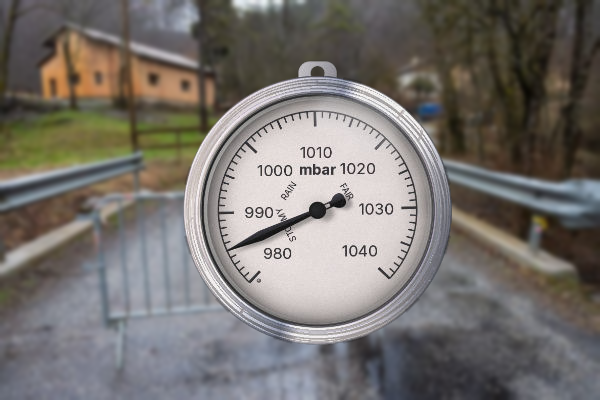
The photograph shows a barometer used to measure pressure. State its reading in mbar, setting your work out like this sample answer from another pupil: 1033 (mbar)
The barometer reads 985 (mbar)
